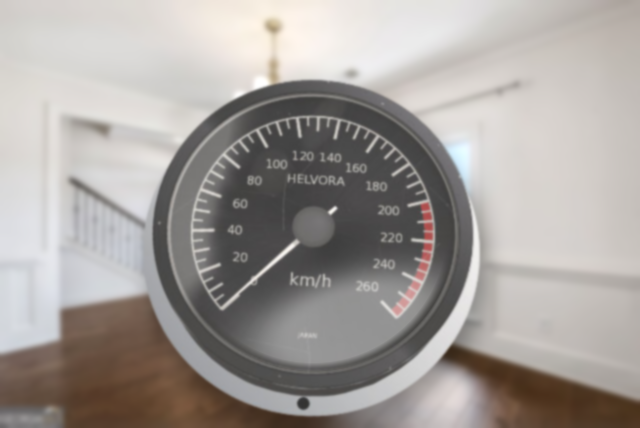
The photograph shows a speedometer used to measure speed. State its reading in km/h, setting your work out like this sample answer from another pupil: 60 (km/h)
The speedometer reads 0 (km/h)
